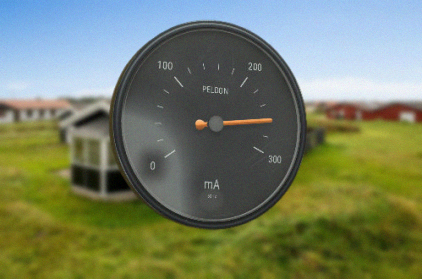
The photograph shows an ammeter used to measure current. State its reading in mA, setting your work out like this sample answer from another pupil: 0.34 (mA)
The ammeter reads 260 (mA)
